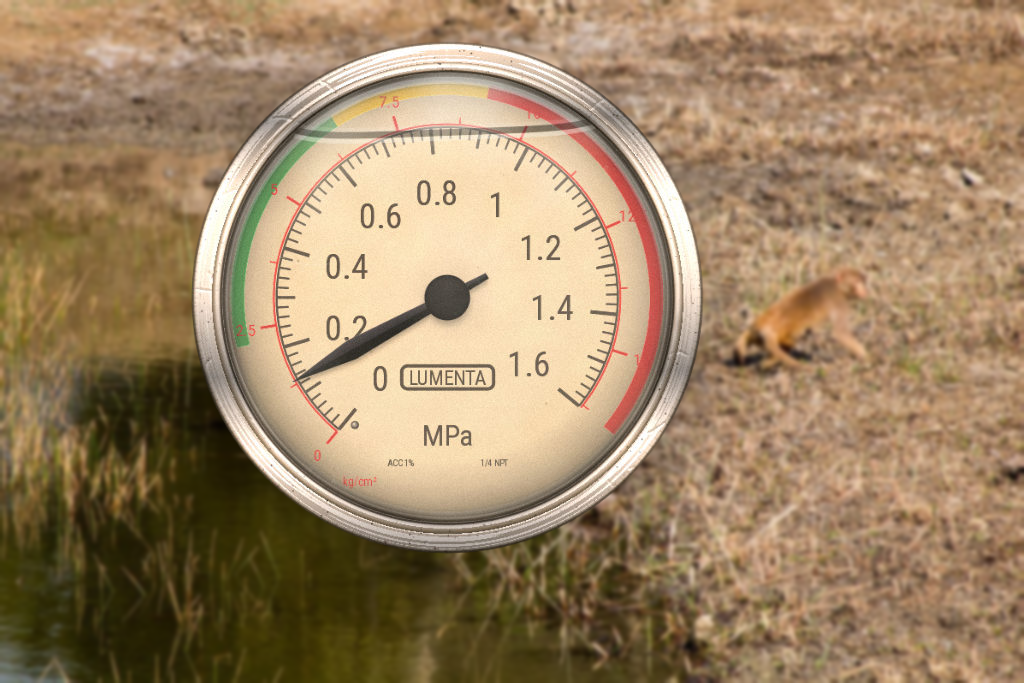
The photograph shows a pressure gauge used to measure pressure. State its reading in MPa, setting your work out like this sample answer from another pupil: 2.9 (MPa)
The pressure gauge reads 0.13 (MPa)
